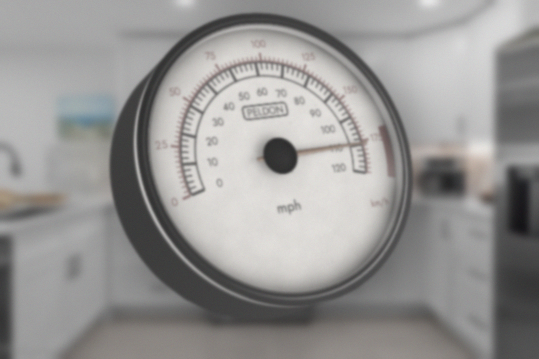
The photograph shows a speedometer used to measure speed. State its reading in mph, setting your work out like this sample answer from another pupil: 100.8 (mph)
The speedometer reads 110 (mph)
